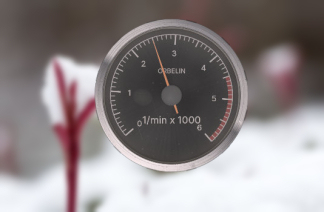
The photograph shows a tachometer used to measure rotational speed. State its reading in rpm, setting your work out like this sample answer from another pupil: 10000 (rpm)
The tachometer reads 2500 (rpm)
